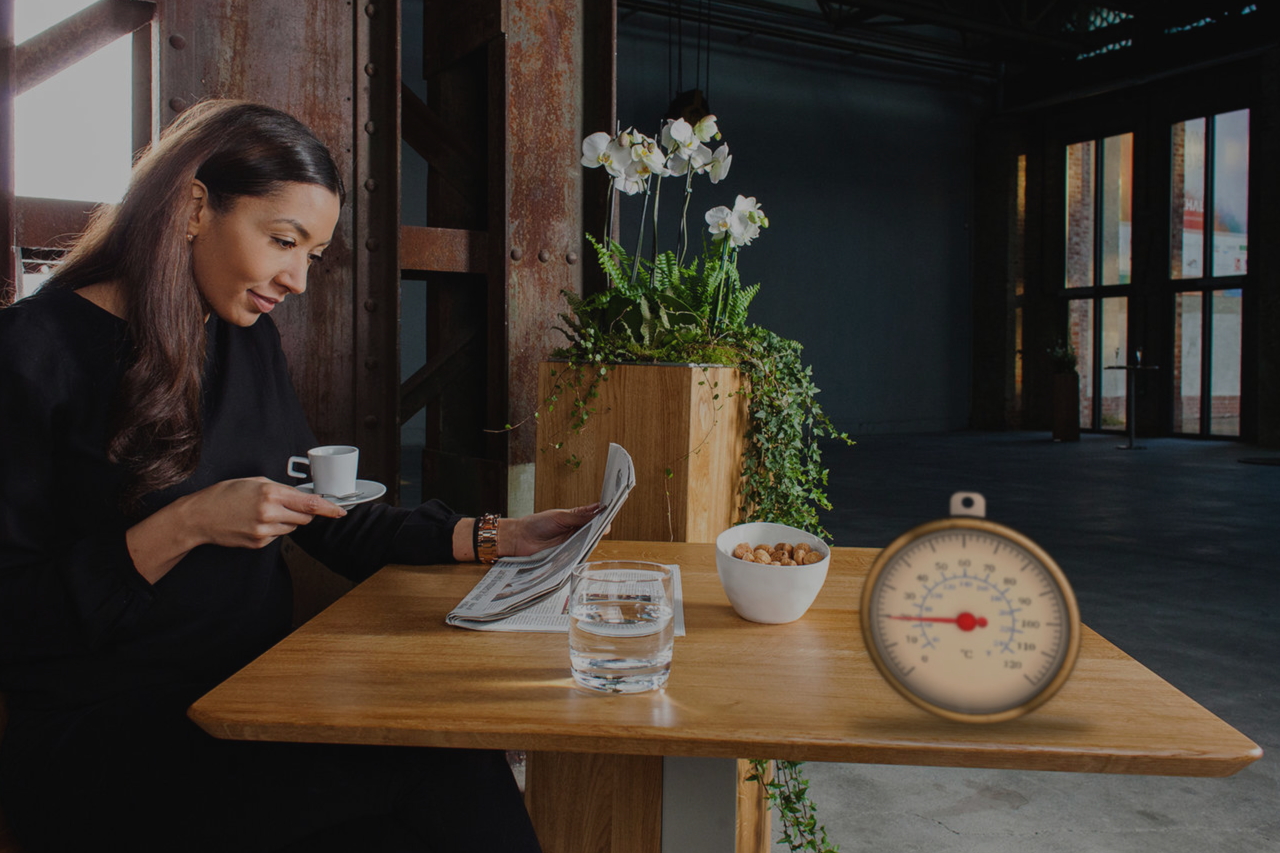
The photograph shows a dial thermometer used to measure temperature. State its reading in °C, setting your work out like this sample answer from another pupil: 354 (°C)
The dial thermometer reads 20 (°C)
